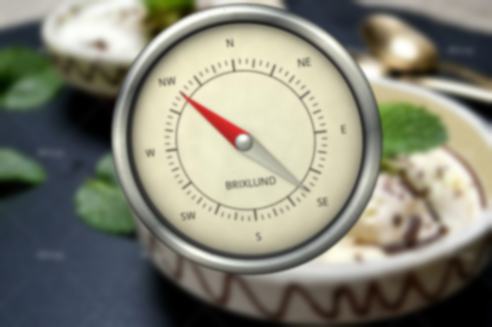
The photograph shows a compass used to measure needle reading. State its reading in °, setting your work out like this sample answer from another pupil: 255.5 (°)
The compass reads 315 (°)
